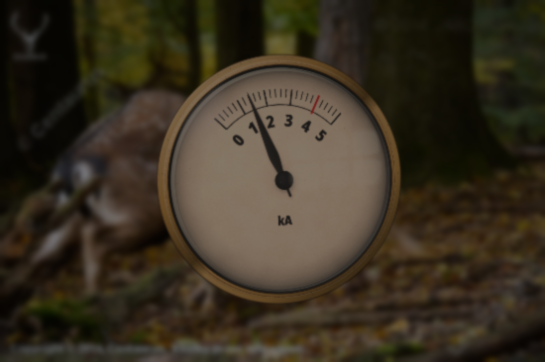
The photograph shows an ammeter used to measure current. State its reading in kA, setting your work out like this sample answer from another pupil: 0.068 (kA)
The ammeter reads 1.4 (kA)
